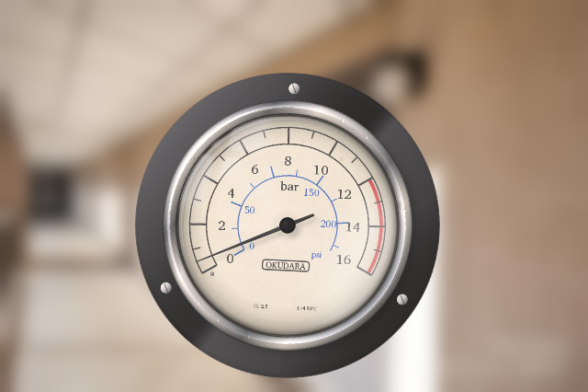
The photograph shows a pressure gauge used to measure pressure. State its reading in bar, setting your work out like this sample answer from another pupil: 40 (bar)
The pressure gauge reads 0.5 (bar)
